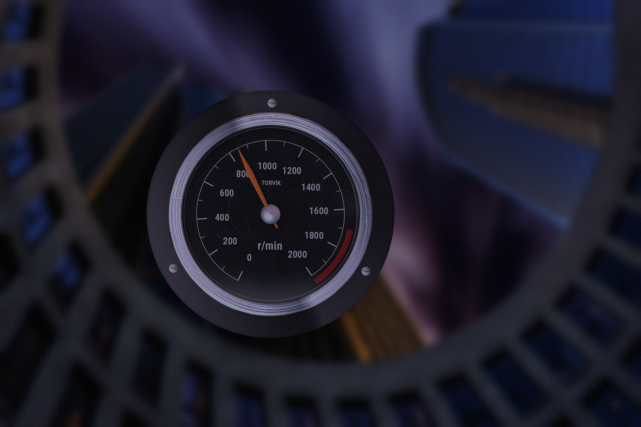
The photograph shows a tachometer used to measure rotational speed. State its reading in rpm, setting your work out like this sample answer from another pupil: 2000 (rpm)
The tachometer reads 850 (rpm)
